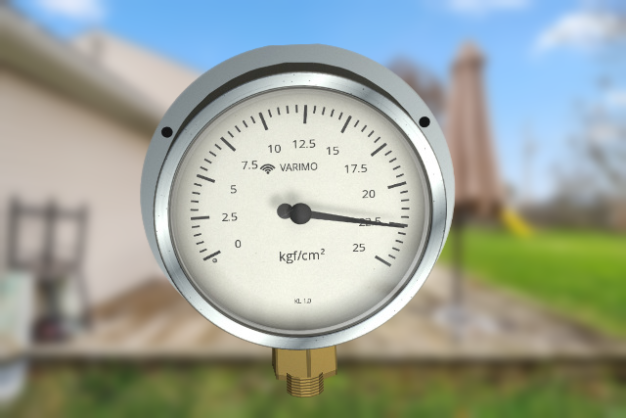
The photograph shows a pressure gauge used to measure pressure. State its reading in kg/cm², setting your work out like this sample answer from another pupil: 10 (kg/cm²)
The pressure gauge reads 22.5 (kg/cm²)
